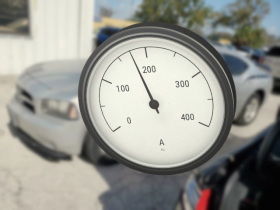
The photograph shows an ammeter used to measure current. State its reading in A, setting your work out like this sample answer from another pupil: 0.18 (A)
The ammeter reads 175 (A)
